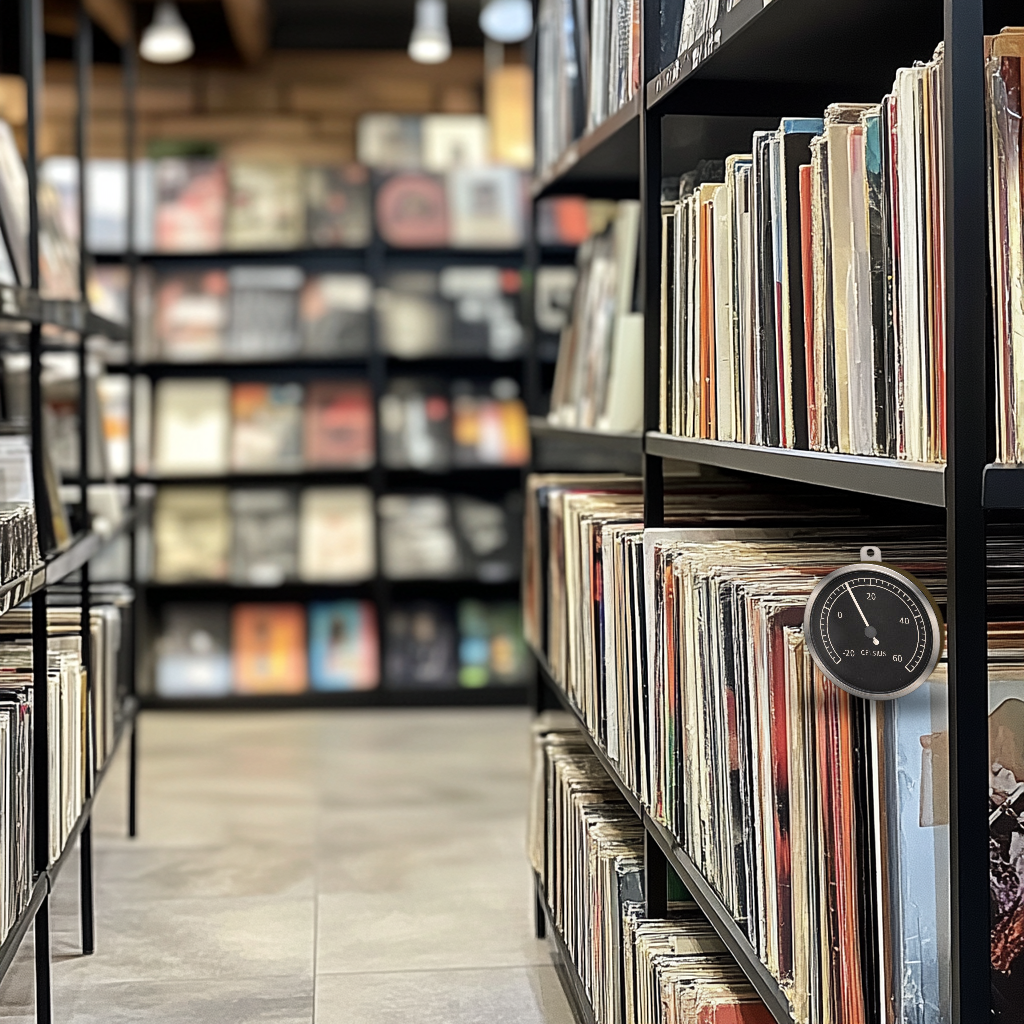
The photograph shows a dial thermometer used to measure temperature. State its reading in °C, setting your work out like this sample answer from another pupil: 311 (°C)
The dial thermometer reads 12 (°C)
